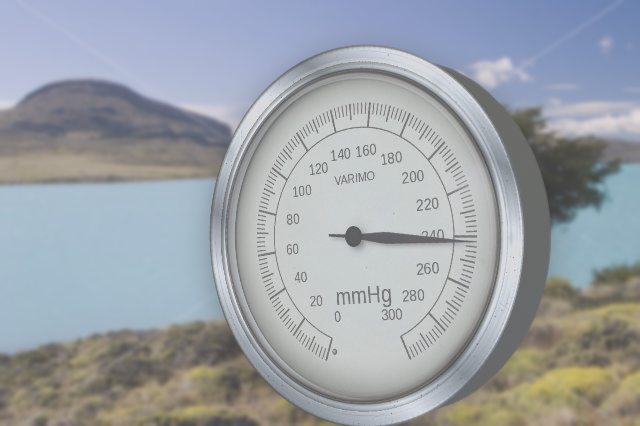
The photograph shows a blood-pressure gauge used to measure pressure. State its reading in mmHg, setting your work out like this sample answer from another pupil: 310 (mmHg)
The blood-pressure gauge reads 242 (mmHg)
